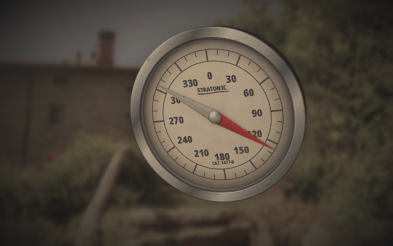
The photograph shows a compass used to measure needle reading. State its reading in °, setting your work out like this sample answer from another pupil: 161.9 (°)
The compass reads 125 (°)
